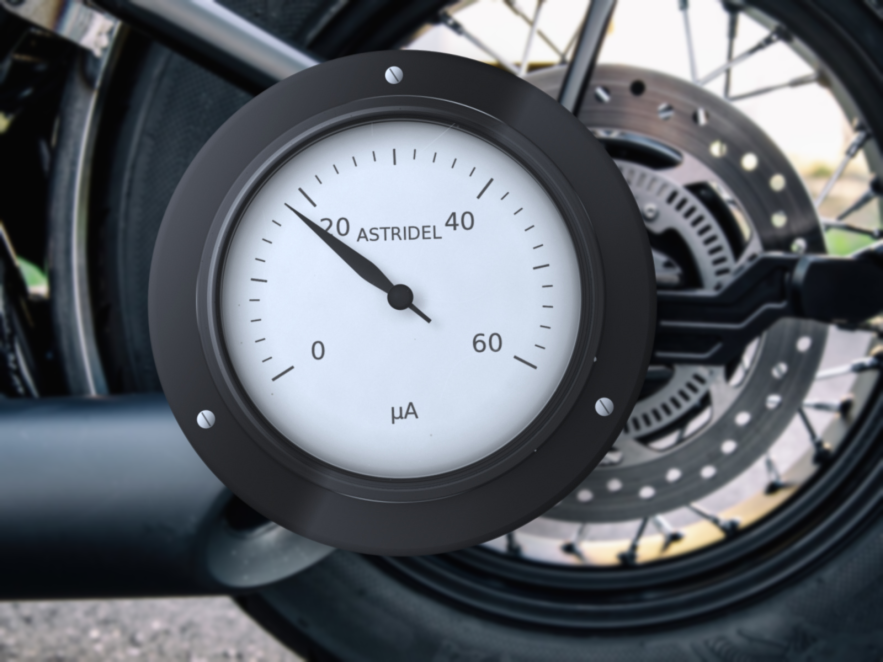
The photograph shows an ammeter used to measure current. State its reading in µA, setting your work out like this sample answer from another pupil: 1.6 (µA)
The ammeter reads 18 (µA)
